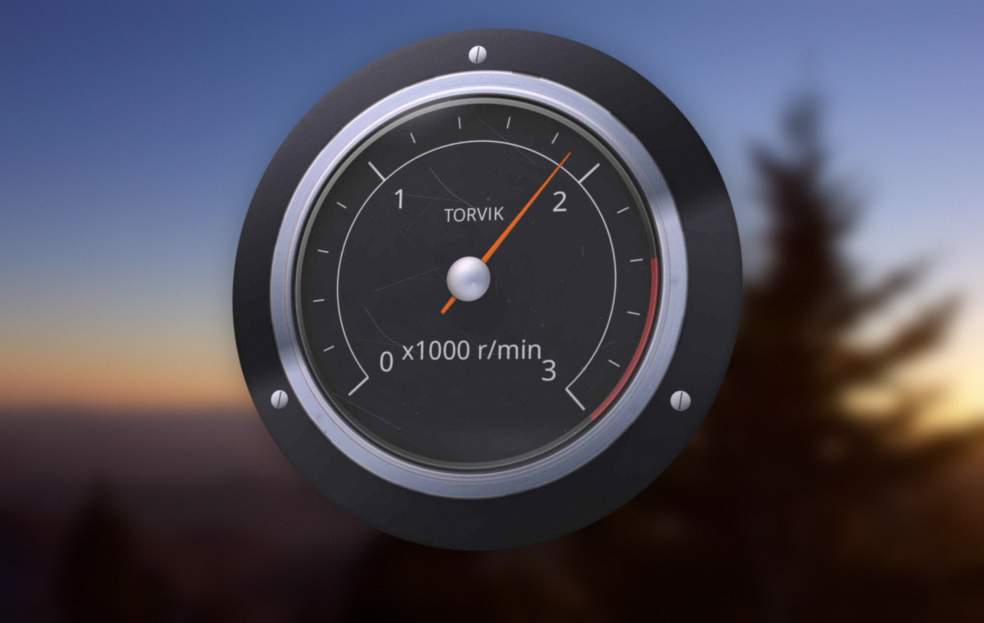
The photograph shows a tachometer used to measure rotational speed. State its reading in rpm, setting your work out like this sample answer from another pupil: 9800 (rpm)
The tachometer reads 1900 (rpm)
